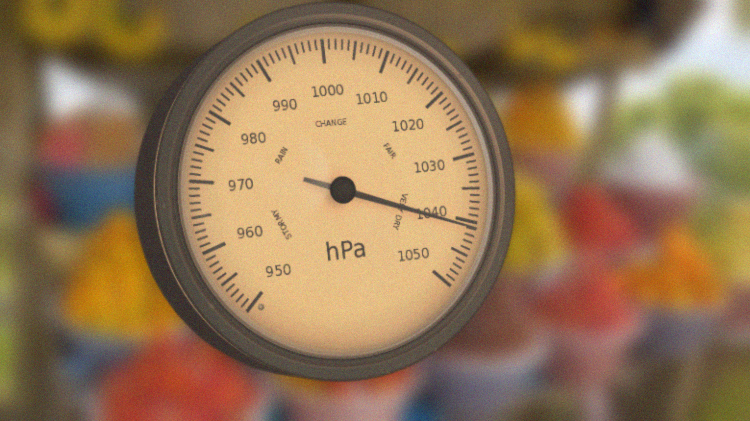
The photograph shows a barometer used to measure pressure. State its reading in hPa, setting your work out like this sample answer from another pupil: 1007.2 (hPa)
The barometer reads 1041 (hPa)
